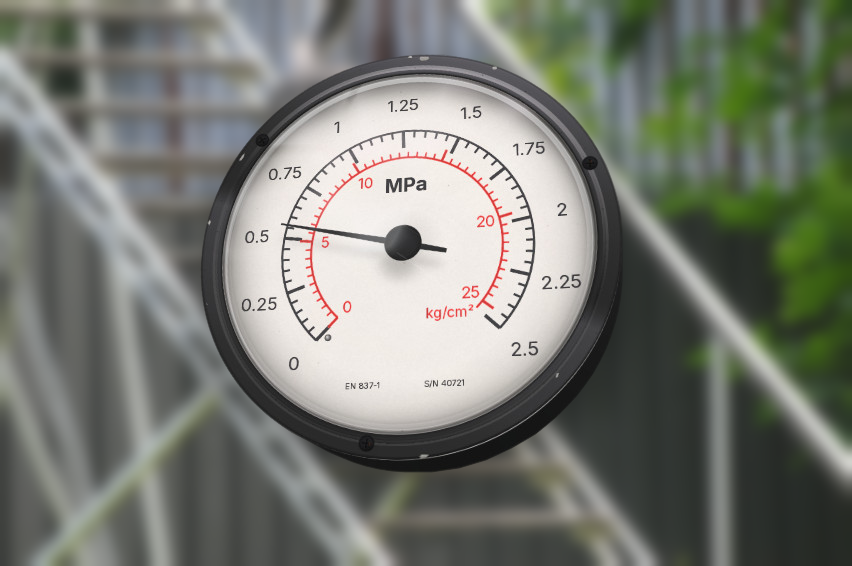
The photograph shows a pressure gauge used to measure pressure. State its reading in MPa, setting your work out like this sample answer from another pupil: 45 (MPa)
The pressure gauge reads 0.55 (MPa)
